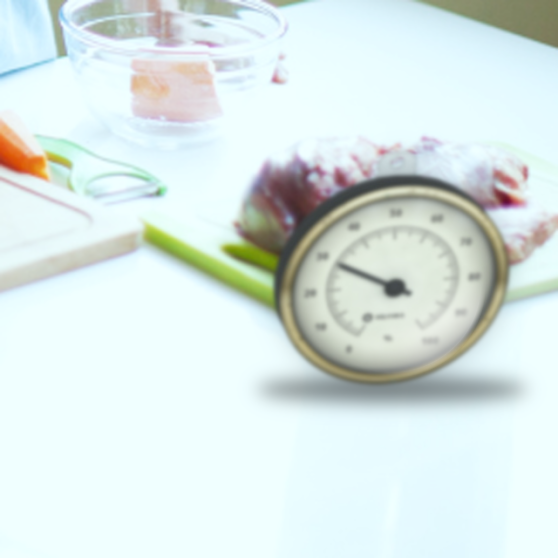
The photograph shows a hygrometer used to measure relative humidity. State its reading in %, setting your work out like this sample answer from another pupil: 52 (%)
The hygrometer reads 30 (%)
